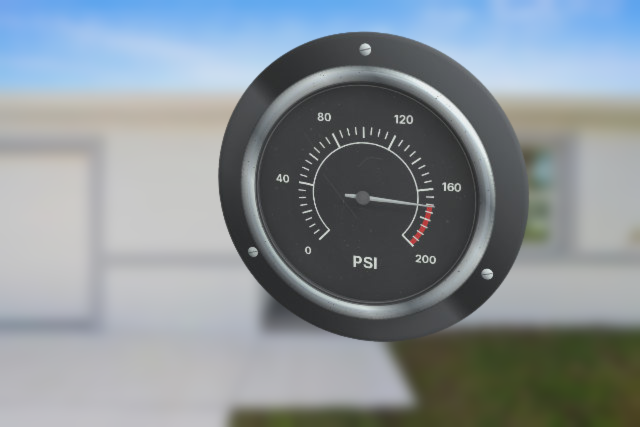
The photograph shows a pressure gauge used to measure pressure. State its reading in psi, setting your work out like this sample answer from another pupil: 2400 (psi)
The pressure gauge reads 170 (psi)
